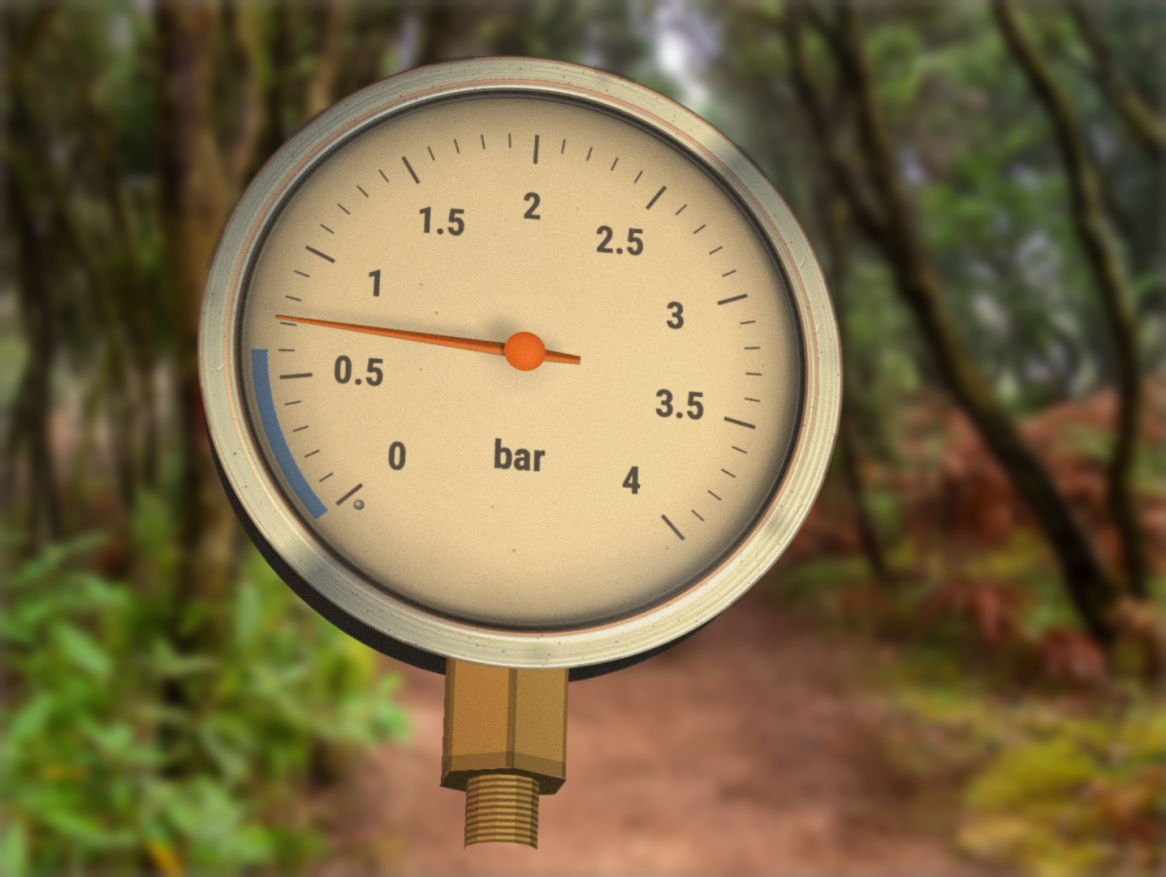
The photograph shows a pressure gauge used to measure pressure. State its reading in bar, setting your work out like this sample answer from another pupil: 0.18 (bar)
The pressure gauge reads 0.7 (bar)
